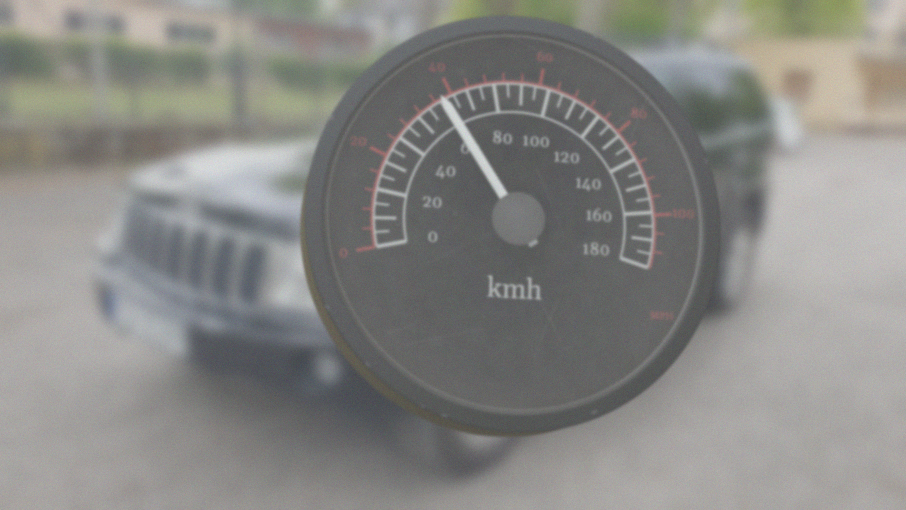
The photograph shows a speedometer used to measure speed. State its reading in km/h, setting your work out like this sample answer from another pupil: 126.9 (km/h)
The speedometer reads 60 (km/h)
